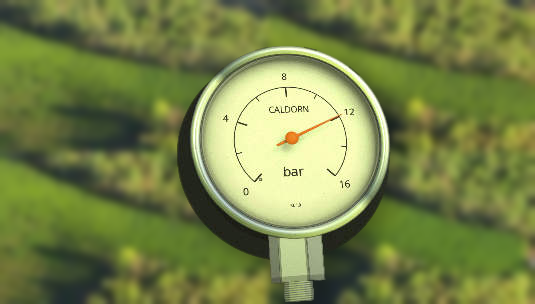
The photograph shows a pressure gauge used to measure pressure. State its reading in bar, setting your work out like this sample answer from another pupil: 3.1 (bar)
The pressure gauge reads 12 (bar)
